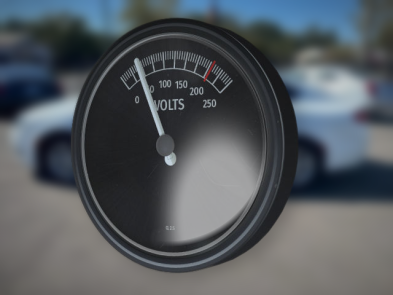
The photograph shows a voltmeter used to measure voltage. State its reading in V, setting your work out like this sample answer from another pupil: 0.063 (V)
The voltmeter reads 50 (V)
